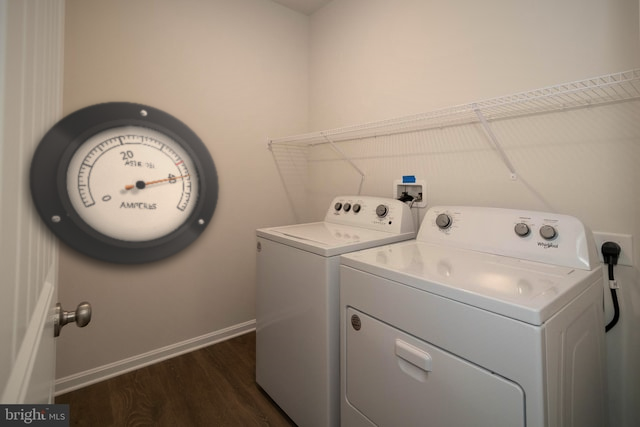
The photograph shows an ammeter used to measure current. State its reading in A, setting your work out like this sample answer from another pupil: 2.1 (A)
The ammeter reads 40 (A)
